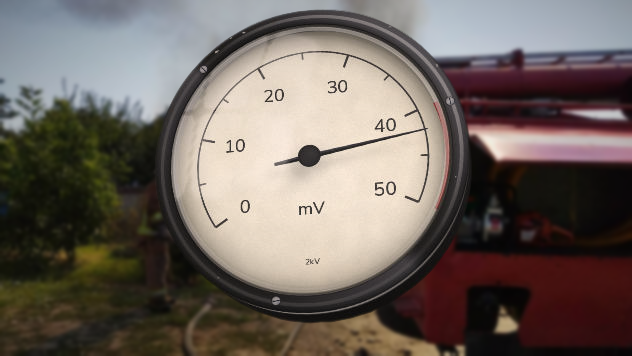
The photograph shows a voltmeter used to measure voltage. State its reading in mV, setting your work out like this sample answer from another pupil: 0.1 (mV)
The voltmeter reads 42.5 (mV)
